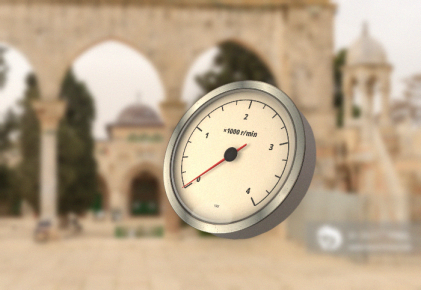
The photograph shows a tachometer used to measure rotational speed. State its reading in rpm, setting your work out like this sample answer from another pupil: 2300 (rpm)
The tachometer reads 0 (rpm)
